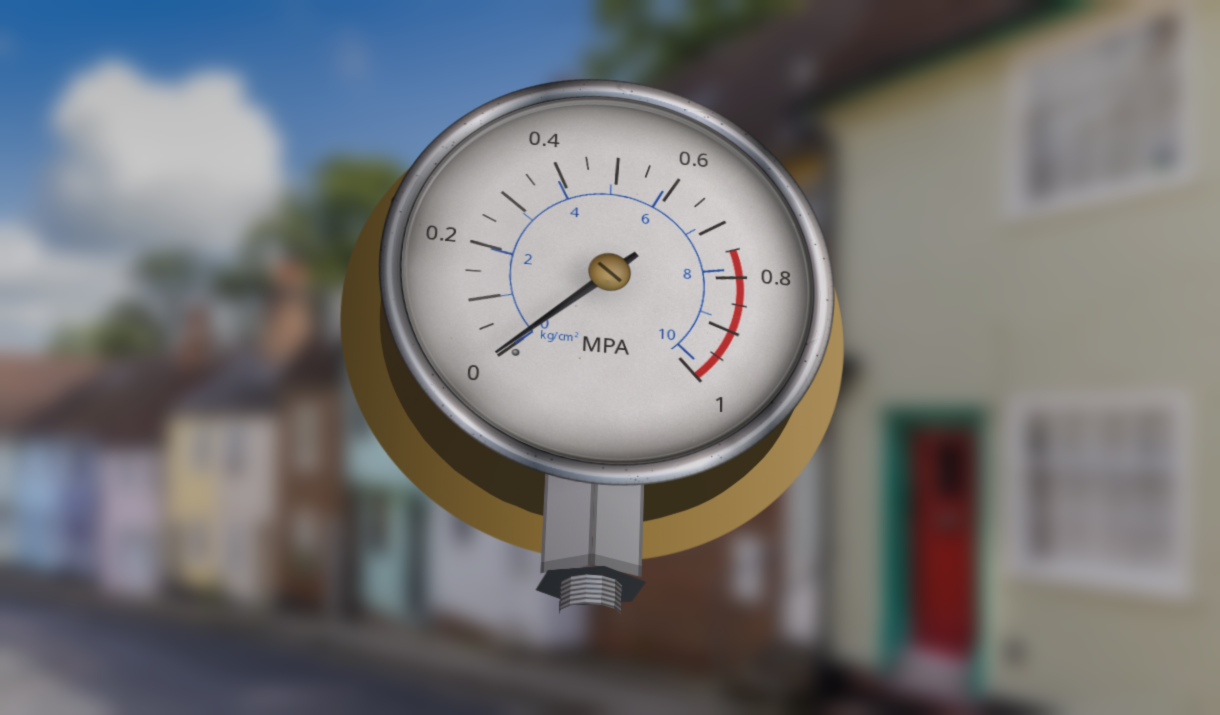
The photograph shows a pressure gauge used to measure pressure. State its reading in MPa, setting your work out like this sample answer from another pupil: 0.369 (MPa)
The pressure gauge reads 0 (MPa)
